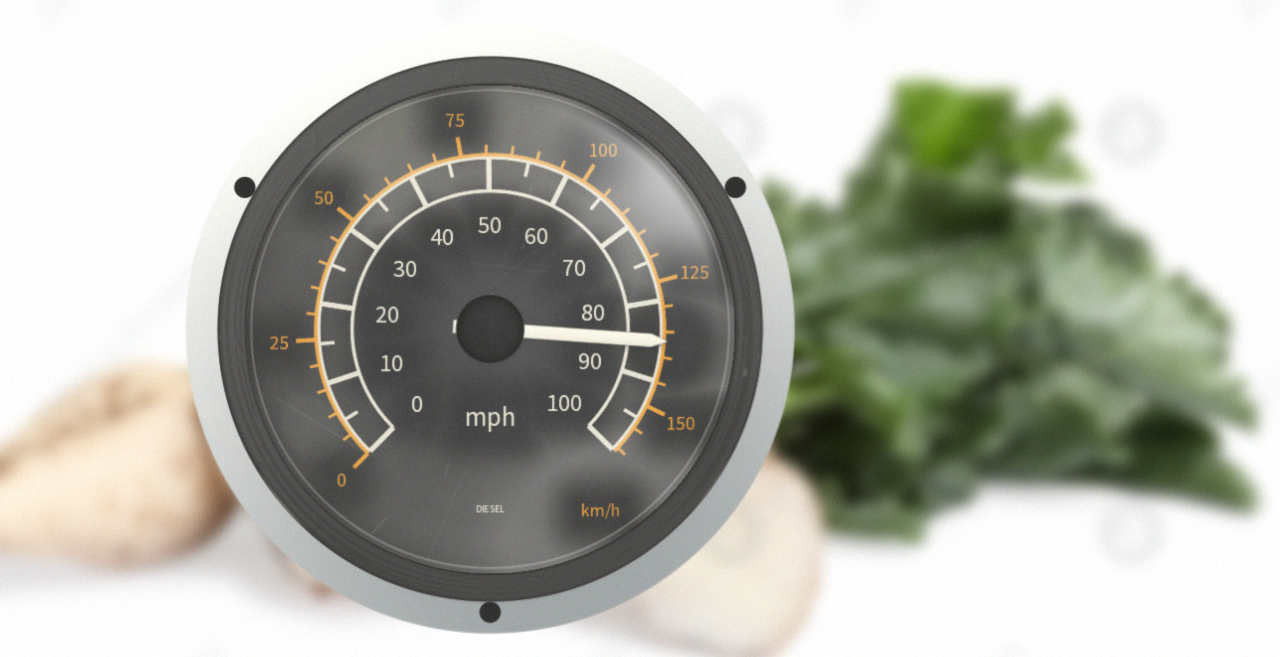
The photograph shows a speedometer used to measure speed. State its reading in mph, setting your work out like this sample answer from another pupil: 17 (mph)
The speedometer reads 85 (mph)
